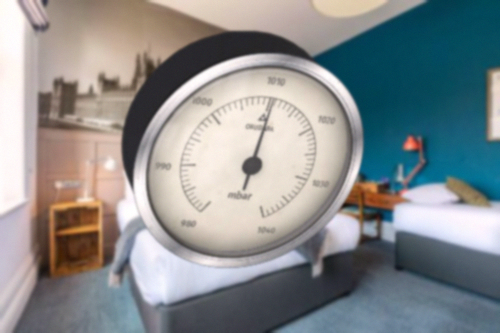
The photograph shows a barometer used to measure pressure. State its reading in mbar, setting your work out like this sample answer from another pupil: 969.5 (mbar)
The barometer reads 1010 (mbar)
